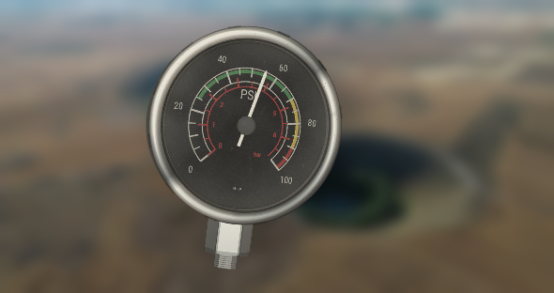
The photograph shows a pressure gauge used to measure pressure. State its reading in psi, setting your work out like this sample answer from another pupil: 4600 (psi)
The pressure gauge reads 55 (psi)
